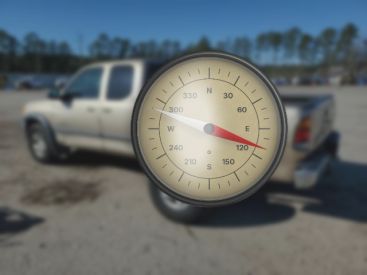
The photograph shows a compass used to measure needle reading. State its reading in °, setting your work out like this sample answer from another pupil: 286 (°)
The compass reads 110 (°)
